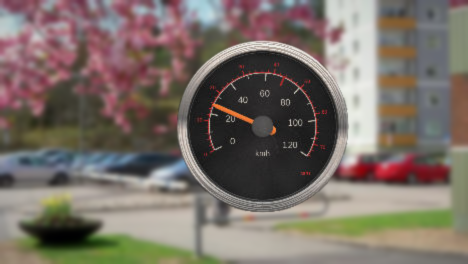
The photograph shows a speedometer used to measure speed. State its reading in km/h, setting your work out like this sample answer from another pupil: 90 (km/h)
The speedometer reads 25 (km/h)
